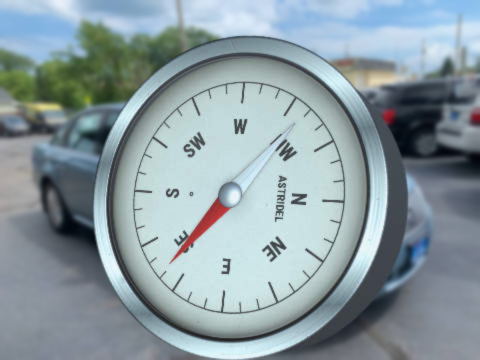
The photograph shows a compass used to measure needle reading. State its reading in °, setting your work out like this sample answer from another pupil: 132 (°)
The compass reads 130 (°)
